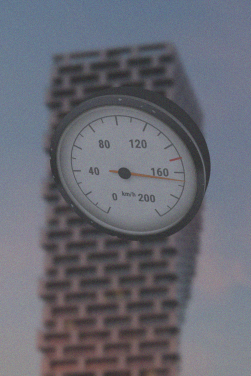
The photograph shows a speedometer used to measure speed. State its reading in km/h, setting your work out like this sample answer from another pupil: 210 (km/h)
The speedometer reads 165 (km/h)
